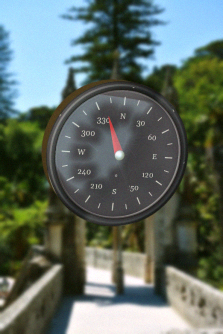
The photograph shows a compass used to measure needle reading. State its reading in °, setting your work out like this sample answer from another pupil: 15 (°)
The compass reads 337.5 (°)
